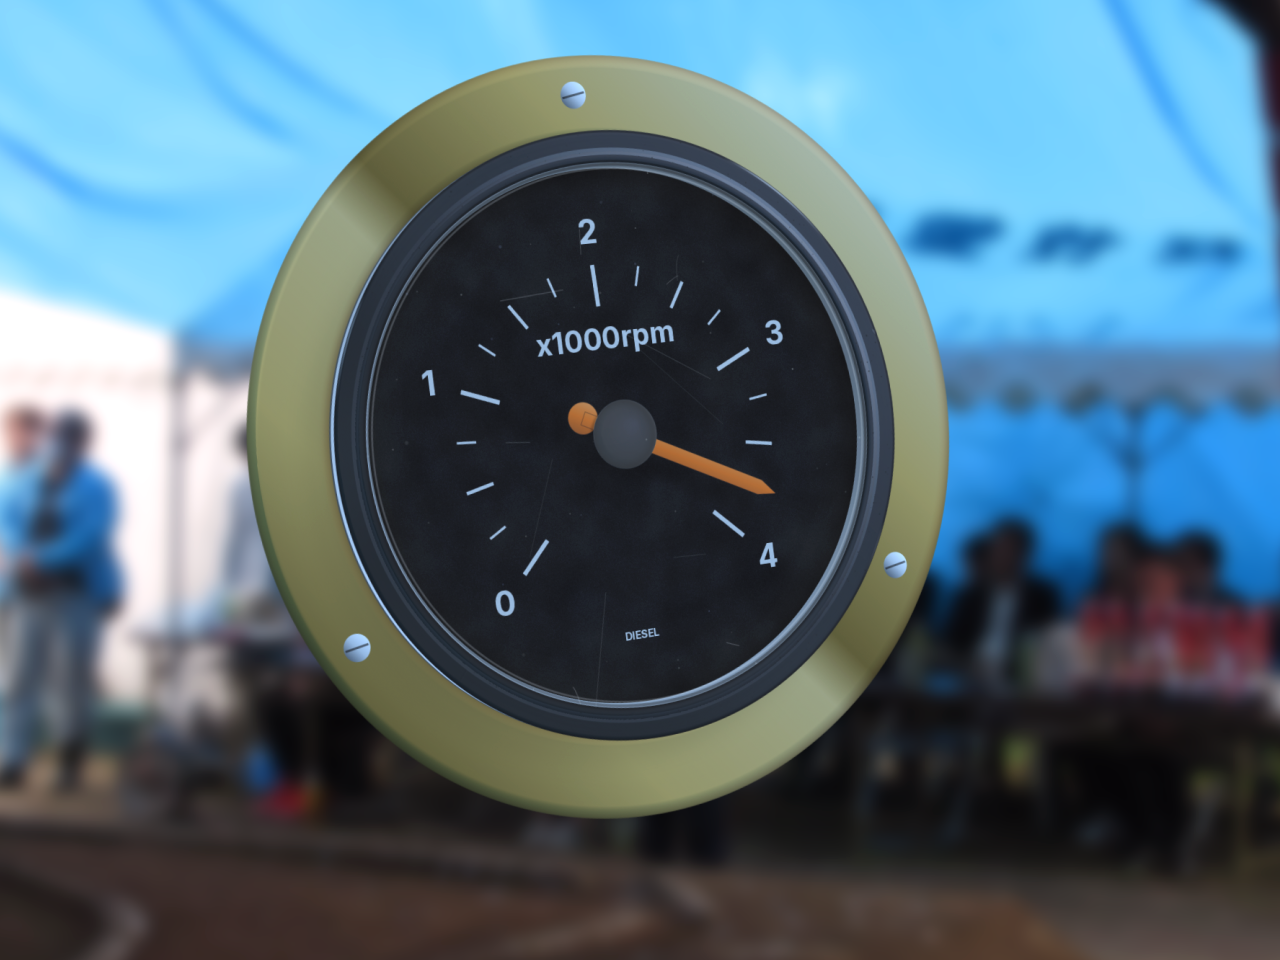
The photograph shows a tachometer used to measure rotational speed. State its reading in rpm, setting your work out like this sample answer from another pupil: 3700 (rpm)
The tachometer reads 3750 (rpm)
